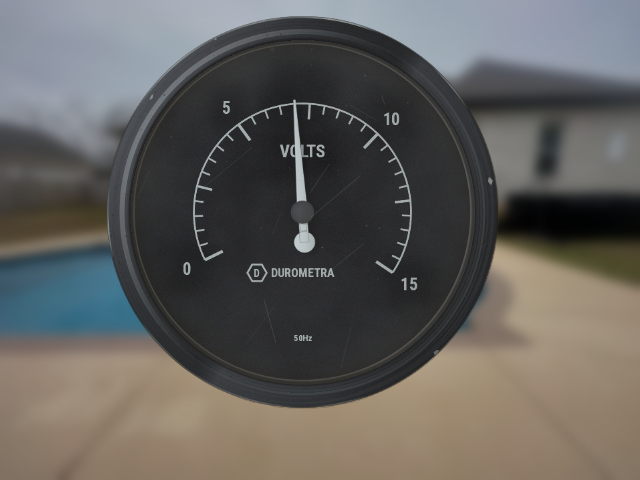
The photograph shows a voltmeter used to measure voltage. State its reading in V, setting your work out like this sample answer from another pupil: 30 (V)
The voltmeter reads 7 (V)
